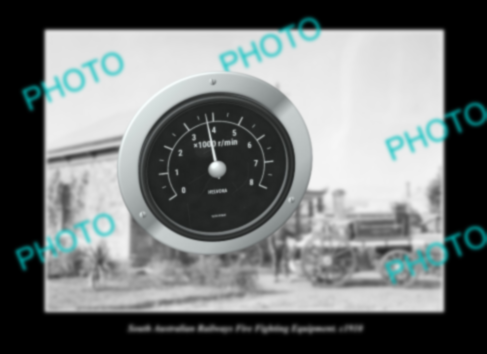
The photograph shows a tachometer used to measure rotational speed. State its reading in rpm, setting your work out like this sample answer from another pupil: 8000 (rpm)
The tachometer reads 3750 (rpm)
